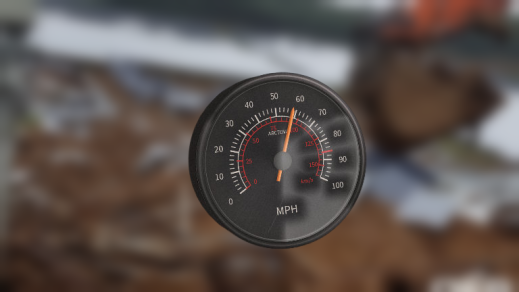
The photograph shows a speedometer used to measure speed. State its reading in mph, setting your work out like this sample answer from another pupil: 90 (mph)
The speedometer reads 58 (mph)
